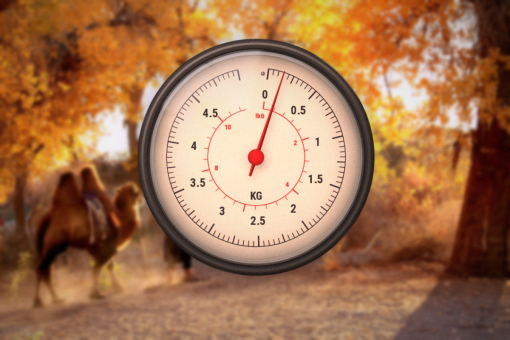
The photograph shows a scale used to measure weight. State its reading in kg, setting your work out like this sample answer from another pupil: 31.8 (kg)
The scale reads 0.15 (kg)
